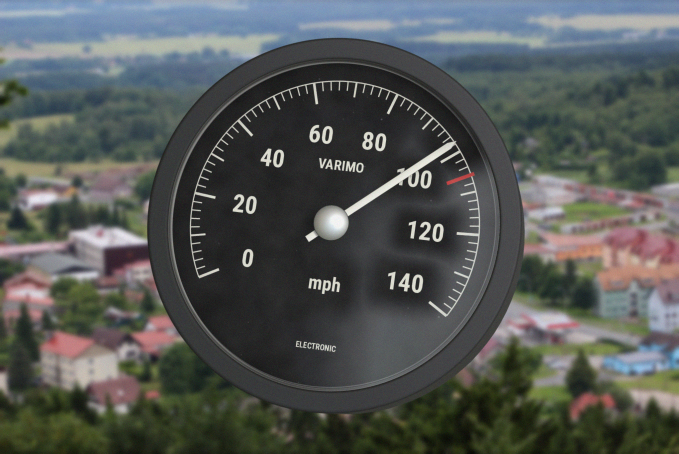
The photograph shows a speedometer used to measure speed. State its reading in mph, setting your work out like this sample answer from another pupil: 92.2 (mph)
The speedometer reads 98 (mph)
